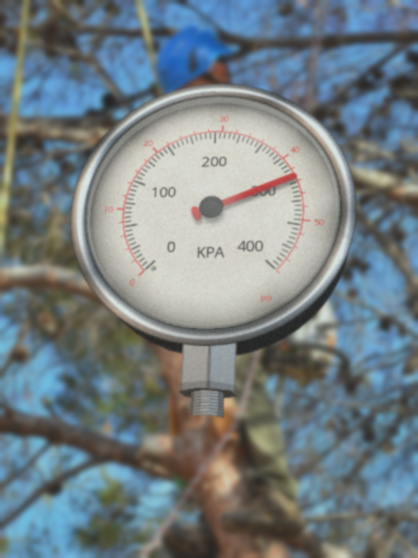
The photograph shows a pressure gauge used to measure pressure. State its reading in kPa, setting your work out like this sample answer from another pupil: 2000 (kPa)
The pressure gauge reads 300 (kPa)
